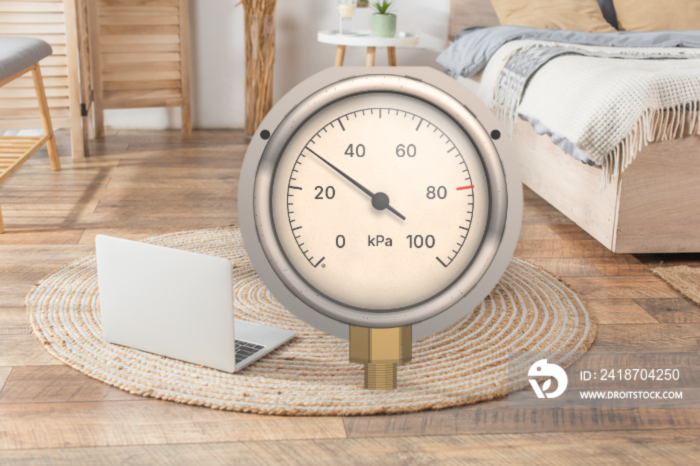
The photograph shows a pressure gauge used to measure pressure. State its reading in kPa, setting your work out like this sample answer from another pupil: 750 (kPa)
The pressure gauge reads 30 (kPa)
